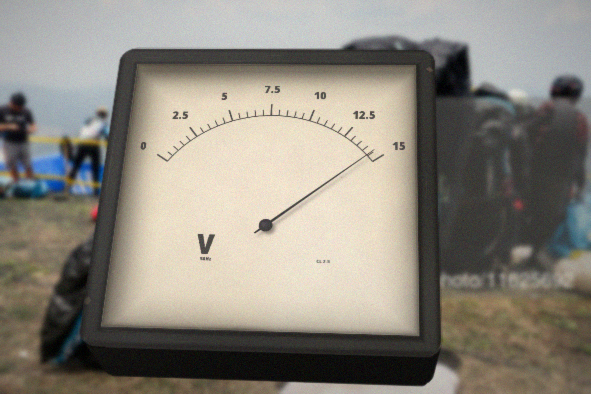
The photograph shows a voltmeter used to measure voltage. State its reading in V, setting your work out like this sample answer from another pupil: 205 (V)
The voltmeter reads 14.5 (V)
